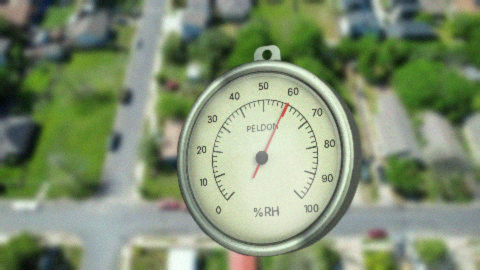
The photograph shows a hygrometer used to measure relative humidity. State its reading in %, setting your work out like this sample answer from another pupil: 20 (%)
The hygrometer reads 60 (%)
